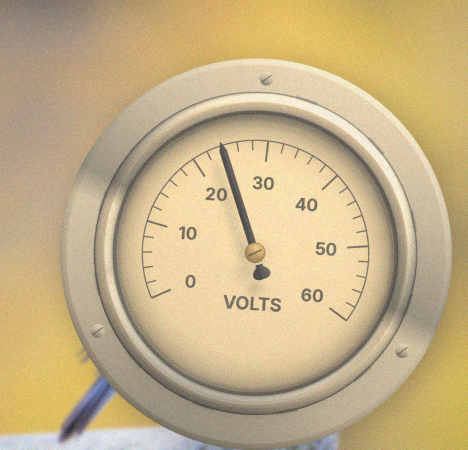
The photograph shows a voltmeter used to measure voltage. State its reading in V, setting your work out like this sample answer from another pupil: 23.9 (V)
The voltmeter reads 24 (V)
